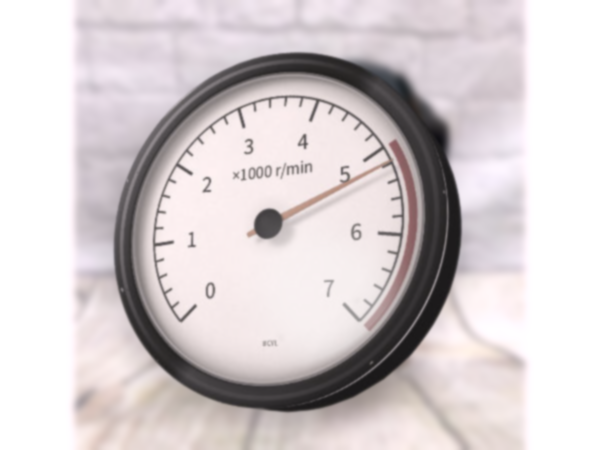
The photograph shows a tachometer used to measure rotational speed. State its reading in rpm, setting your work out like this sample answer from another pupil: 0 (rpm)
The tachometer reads 5200 (rpm)
